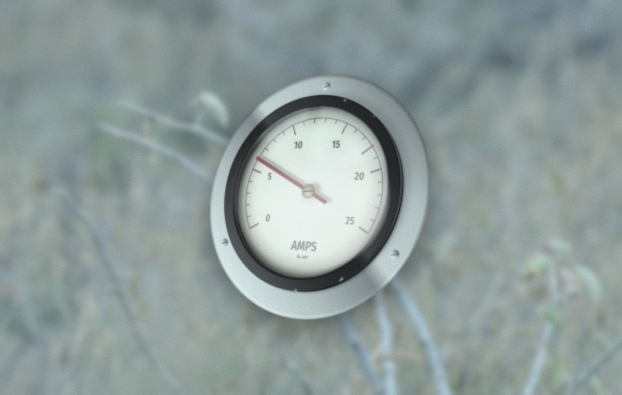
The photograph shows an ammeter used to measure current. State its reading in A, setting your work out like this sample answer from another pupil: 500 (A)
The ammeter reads 6 (A)
